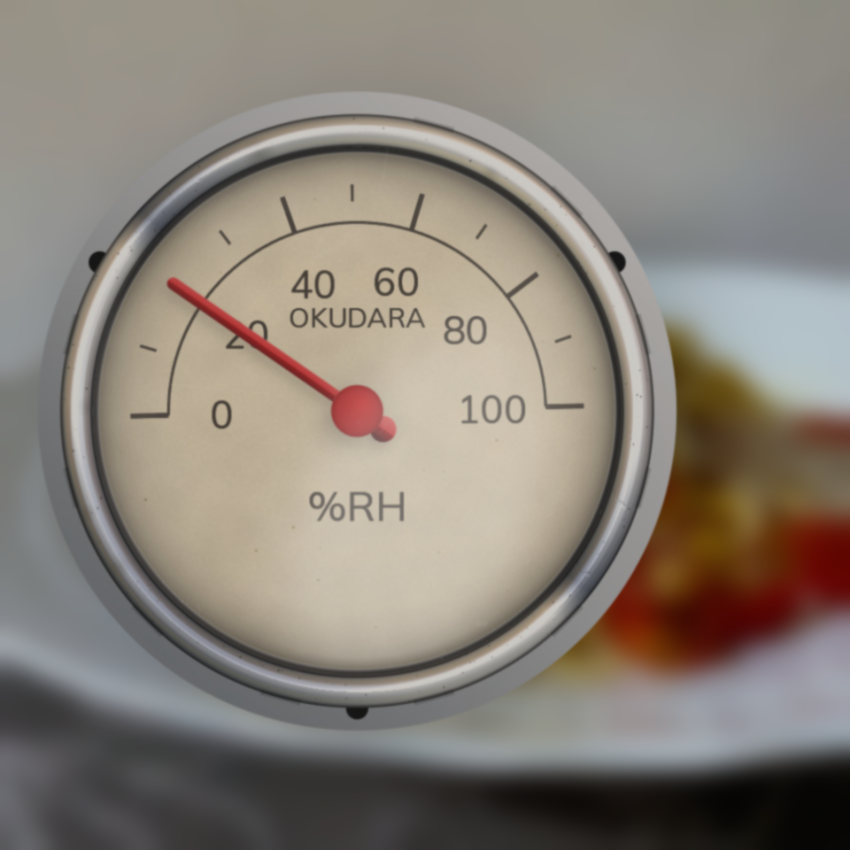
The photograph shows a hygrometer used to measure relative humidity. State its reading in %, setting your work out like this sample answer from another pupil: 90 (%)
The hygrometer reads 20 (%)
